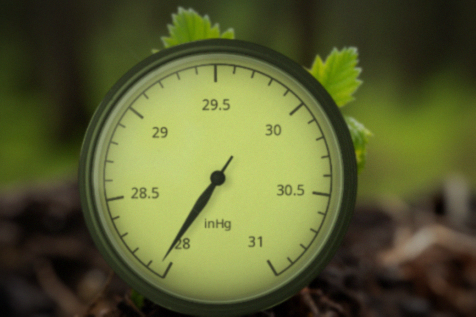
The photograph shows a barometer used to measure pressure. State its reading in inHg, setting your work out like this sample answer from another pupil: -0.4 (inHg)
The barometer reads 28.05 (inHg)
